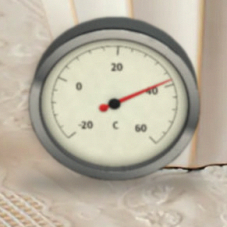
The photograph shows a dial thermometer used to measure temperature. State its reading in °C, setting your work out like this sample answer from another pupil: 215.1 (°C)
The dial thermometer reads 38 (°C)
